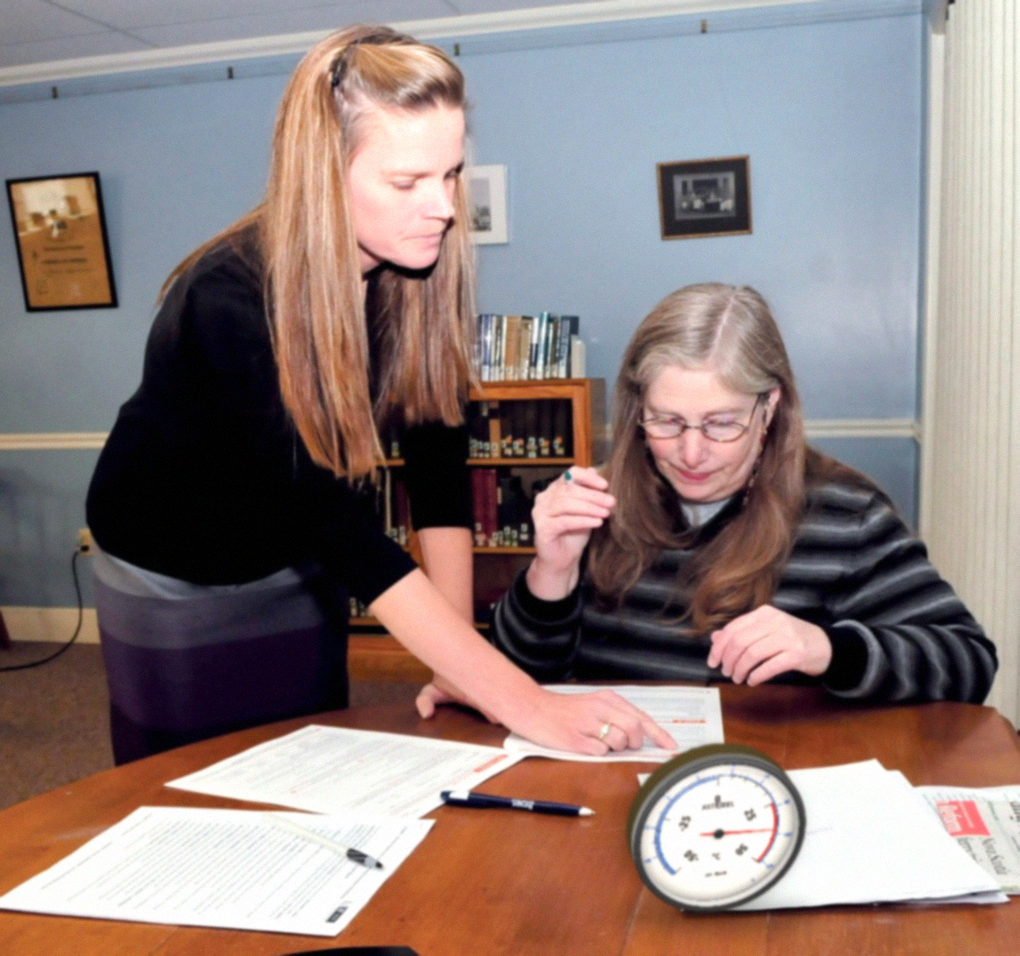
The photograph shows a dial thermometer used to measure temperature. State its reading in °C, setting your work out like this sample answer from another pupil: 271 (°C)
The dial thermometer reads 35 (°C)
